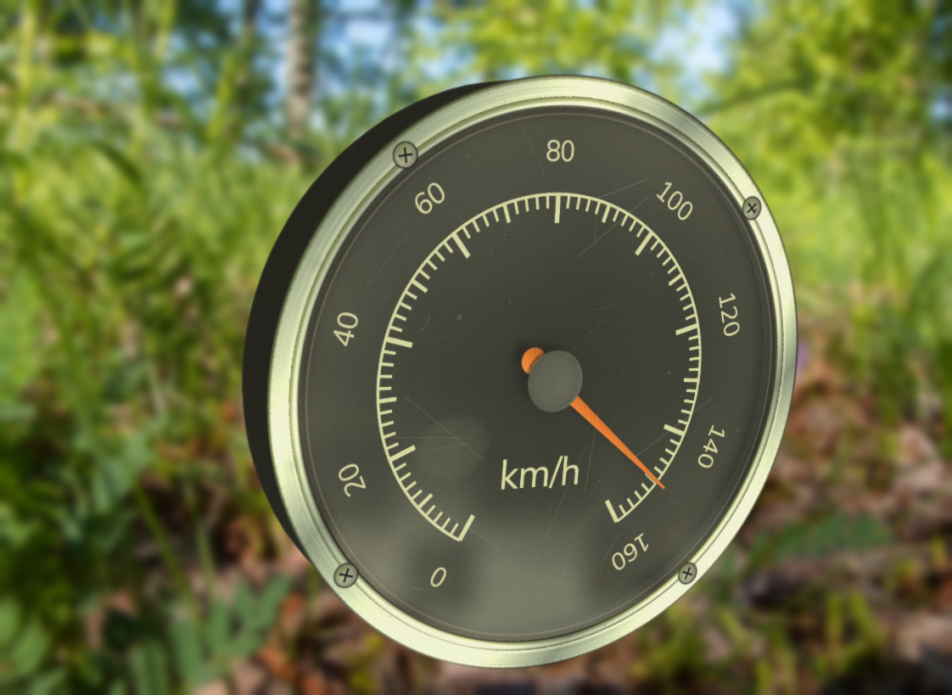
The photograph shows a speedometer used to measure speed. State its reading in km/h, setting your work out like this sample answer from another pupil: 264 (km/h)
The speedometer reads 150 (km/h)
